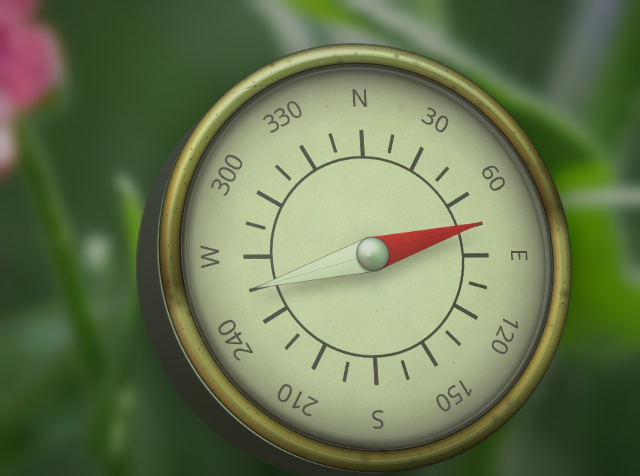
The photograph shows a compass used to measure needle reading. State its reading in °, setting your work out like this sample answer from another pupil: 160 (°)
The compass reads 75 (°)
